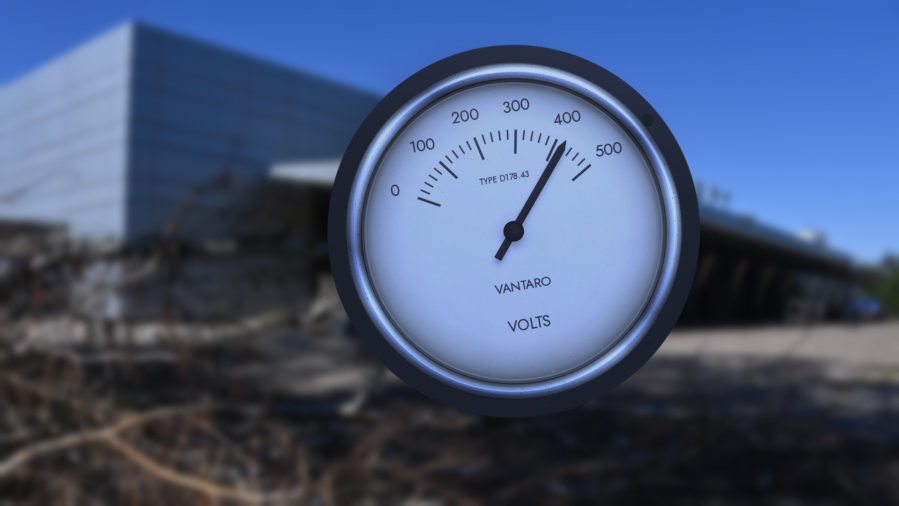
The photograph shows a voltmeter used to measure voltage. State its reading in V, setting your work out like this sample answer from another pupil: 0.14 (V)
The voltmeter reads 420 (V)
